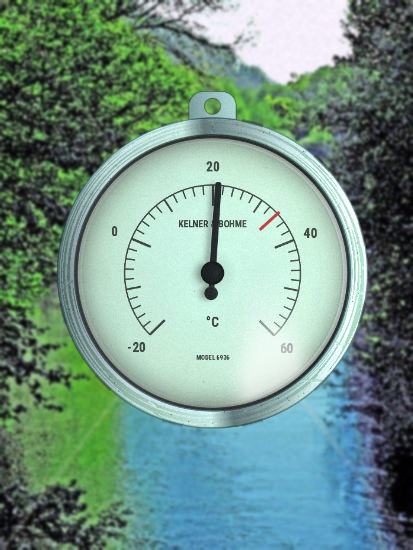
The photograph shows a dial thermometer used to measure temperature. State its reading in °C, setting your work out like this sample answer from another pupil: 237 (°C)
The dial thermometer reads 21 (°C)
